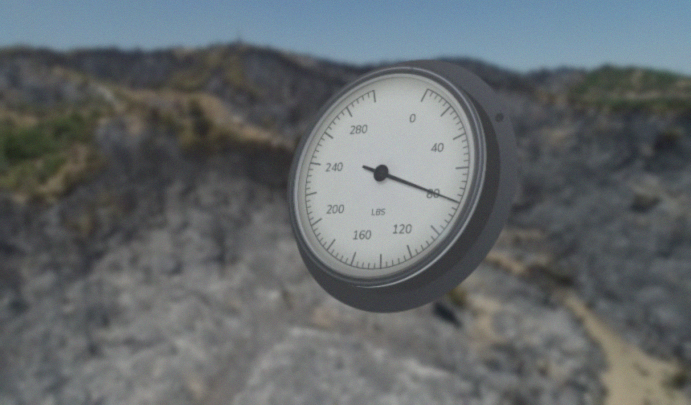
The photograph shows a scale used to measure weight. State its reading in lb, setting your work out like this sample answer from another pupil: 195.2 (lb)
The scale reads 80 (lb)
